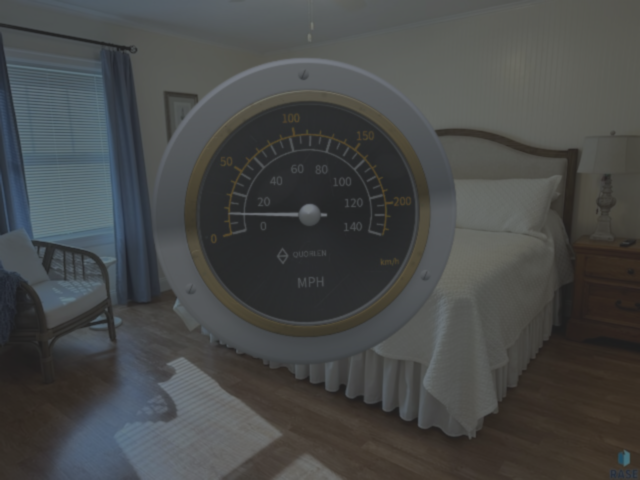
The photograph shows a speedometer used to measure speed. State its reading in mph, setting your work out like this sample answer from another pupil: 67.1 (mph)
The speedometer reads 10 (mph)
